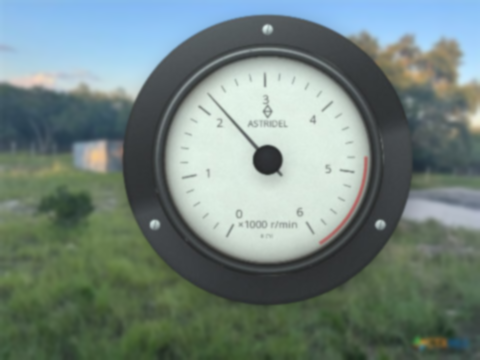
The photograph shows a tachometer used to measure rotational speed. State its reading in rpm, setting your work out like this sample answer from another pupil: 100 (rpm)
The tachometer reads 2200 (rpm)
